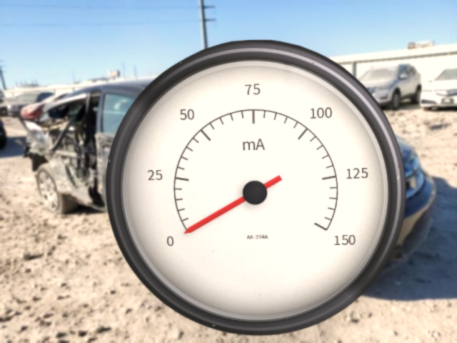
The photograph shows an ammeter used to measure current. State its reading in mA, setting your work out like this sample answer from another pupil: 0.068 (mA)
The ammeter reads 0 (mA)
